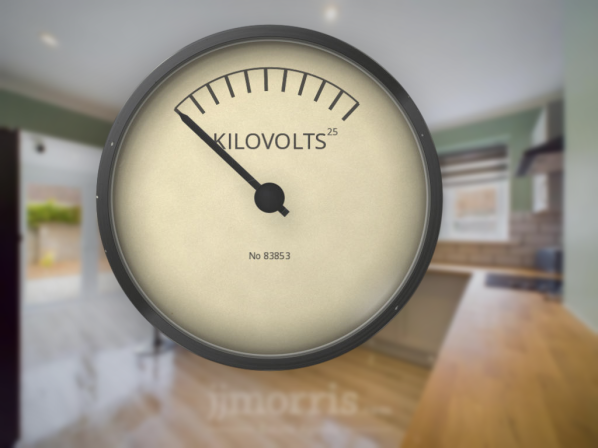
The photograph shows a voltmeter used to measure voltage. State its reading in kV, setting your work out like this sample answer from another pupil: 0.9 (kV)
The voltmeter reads 0 (kV)
